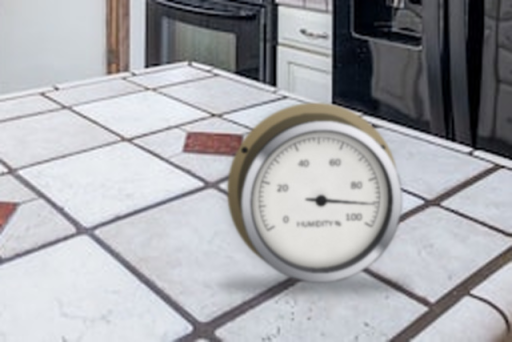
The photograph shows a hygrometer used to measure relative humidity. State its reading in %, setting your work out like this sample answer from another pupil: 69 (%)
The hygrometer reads 90 (%)
